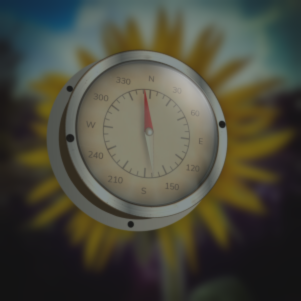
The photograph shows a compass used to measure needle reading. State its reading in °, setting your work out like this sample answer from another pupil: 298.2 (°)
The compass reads 350 (°)
